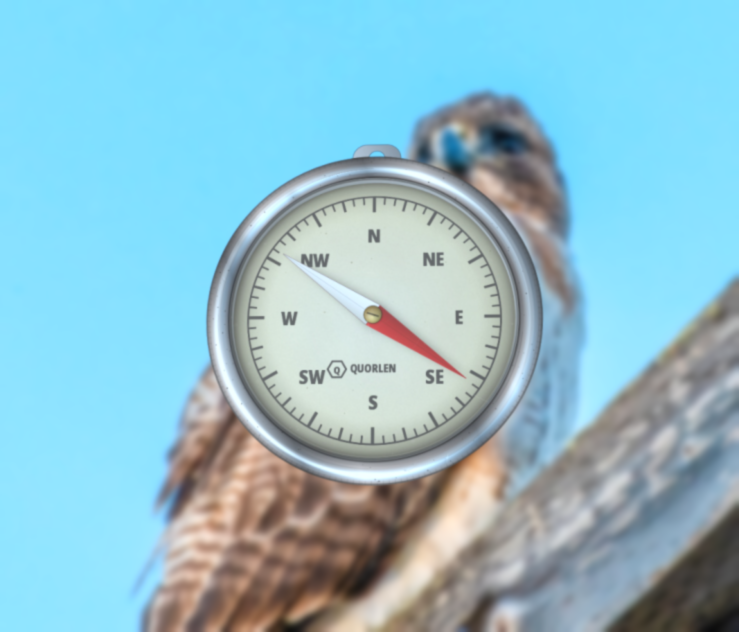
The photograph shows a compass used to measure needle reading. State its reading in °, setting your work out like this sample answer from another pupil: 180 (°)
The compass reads 125 (°)
